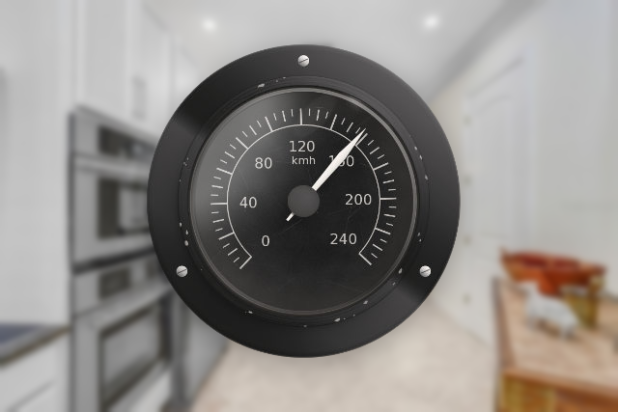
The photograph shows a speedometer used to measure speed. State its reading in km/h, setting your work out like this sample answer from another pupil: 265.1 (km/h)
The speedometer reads 157.5 (km/h)
